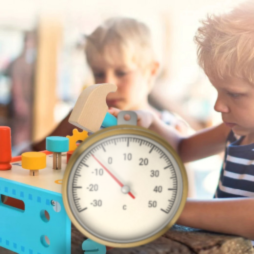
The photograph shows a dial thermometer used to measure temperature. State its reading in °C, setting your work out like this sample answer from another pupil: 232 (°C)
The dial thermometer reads -5 (°C)
